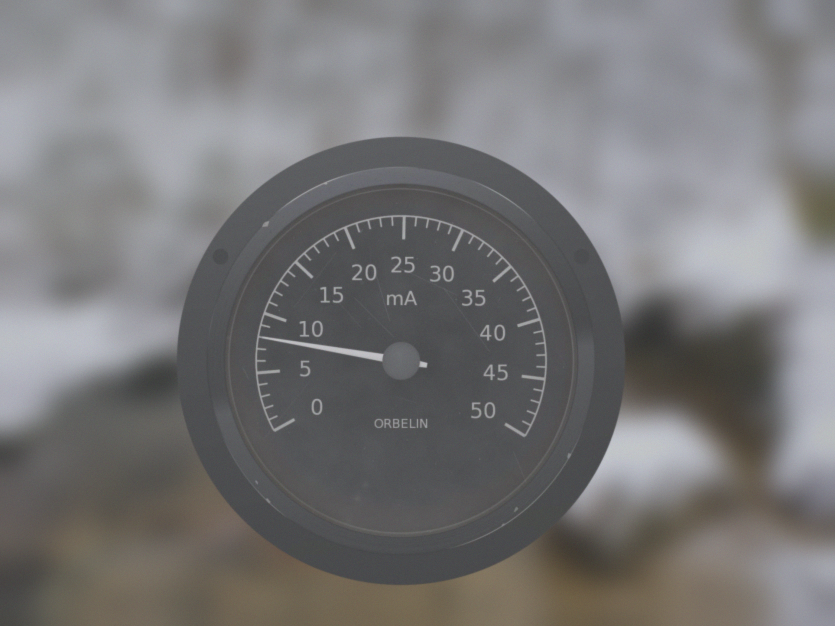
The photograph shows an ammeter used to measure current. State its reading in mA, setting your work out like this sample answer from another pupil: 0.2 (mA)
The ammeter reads 8 (mA)
